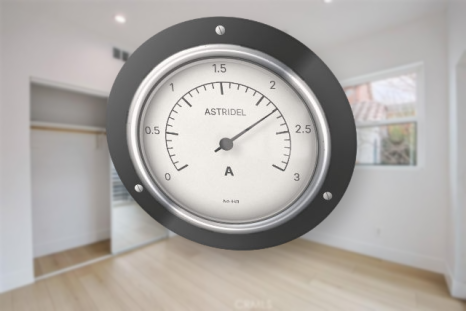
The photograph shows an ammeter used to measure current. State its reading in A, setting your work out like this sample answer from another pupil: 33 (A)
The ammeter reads 2.2 (A)
